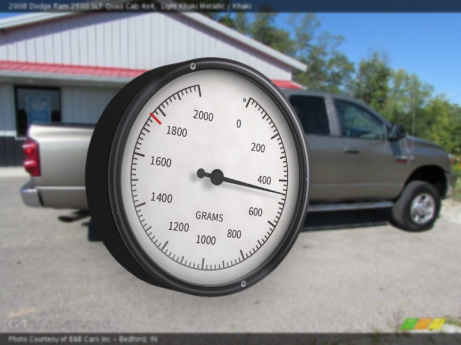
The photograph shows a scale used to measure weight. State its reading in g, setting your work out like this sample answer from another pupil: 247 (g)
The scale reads 460 (g)
